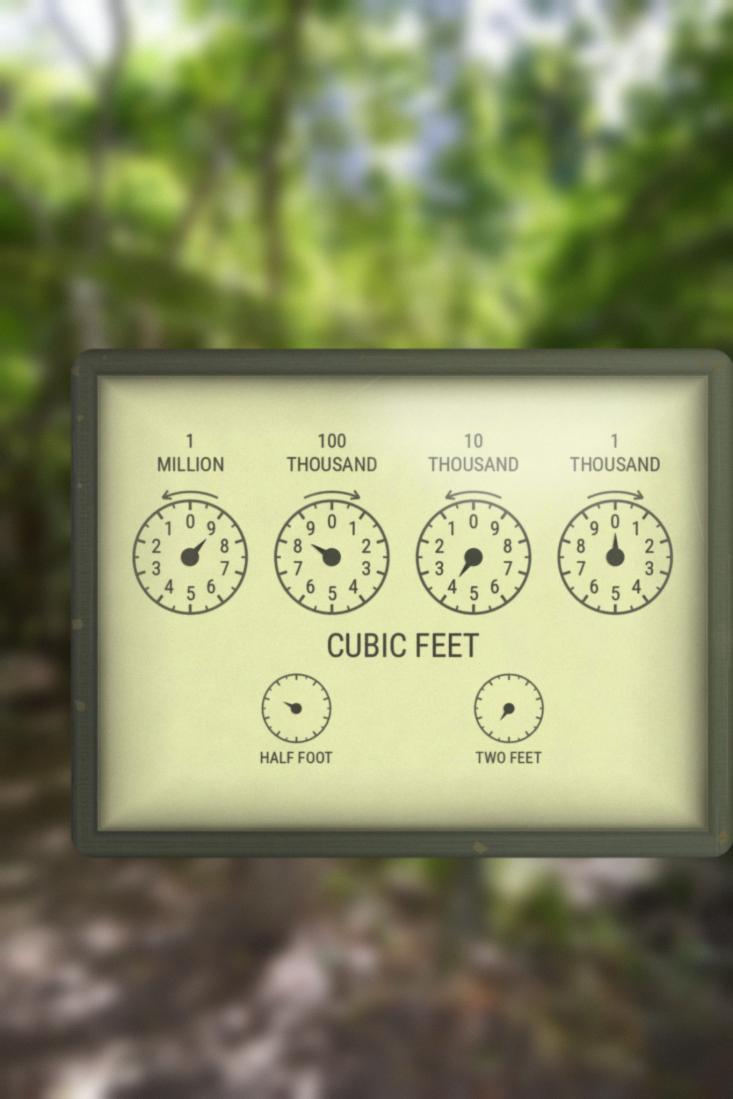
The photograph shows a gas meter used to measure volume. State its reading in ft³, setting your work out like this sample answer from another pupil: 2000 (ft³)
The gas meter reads 884000 (ft³)
